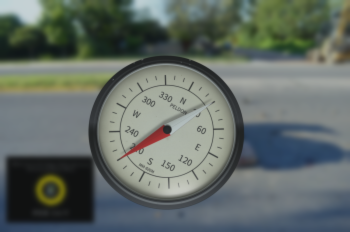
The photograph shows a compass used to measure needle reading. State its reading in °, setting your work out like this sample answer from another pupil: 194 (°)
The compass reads 210 (°)
